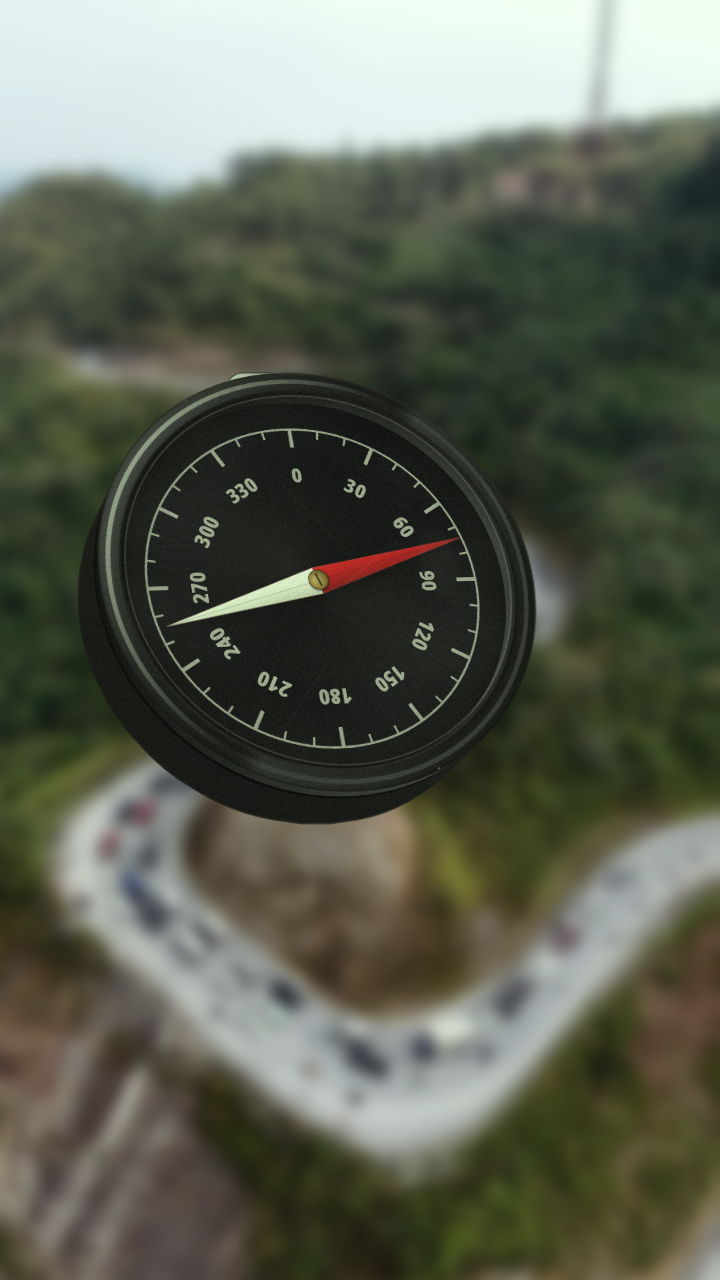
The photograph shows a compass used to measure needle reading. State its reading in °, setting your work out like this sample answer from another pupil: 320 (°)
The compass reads 75 (°)
